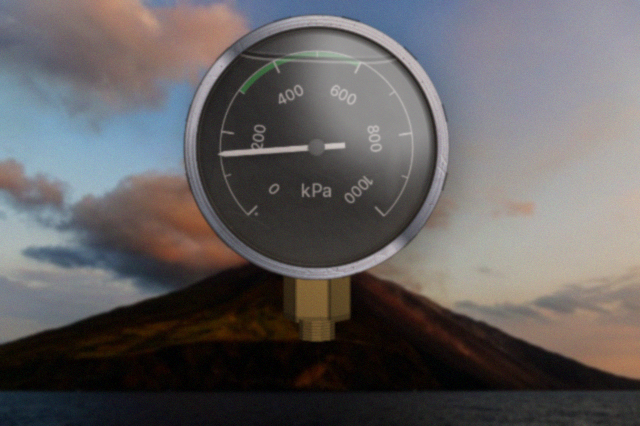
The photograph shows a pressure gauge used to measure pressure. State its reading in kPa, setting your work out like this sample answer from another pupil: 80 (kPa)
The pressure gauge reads 150 (kPa)
